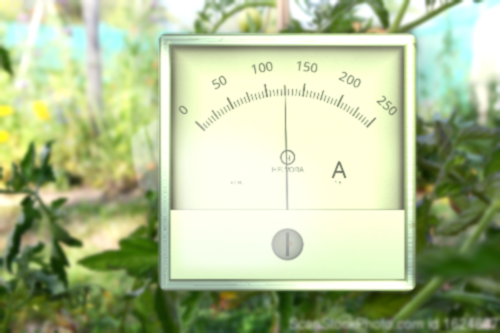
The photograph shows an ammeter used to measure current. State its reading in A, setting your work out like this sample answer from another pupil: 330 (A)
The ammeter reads 125 (A)
